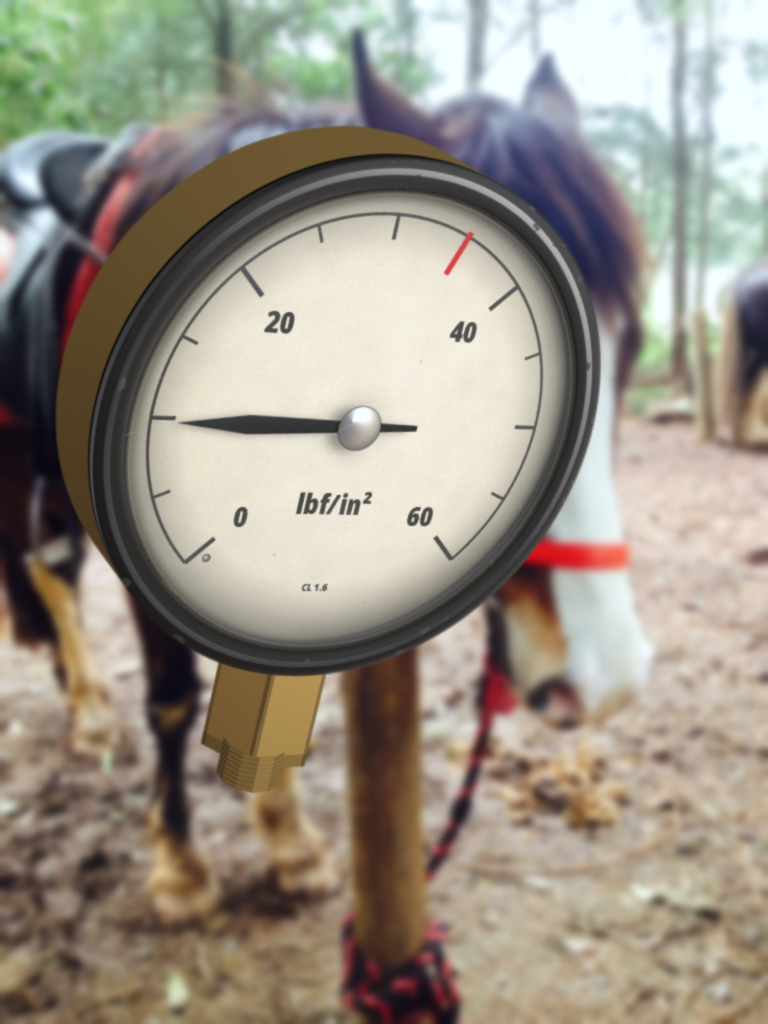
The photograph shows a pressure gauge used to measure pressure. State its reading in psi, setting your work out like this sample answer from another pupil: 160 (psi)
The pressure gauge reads 10 (psi)
